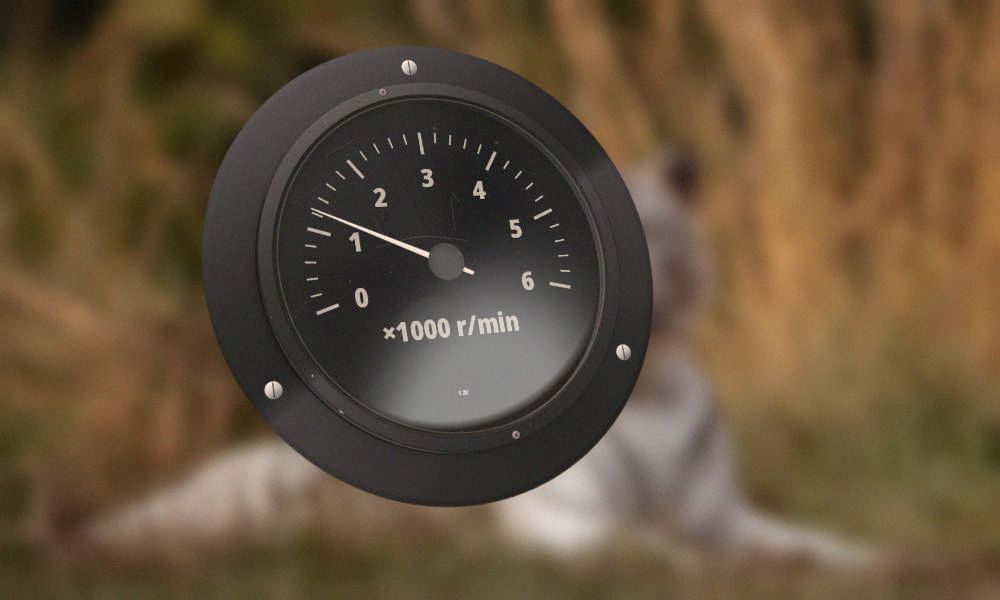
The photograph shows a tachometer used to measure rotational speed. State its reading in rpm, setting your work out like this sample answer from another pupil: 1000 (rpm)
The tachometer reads 1200 (rpm)
